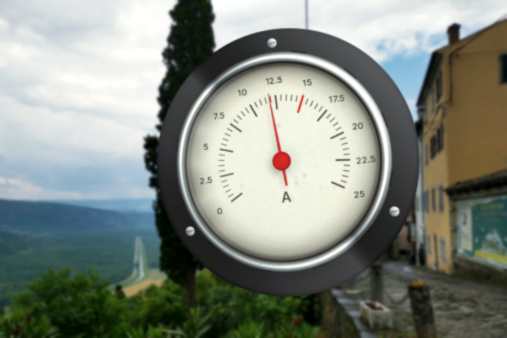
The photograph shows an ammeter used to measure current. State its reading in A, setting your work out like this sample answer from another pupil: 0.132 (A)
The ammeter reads 12 (A)
